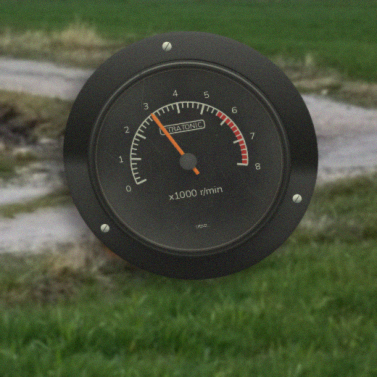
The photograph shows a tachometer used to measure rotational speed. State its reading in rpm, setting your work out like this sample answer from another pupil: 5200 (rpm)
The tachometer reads 3000 (rpm)
